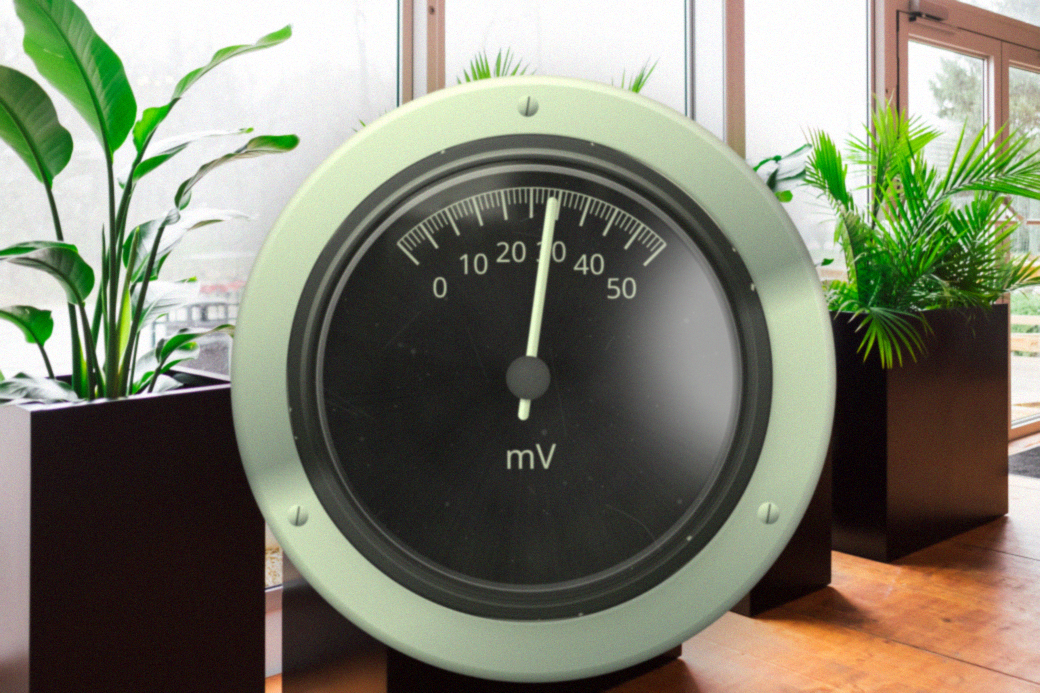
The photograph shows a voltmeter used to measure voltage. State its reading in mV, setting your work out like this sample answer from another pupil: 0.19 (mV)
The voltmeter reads 29 (mV)
